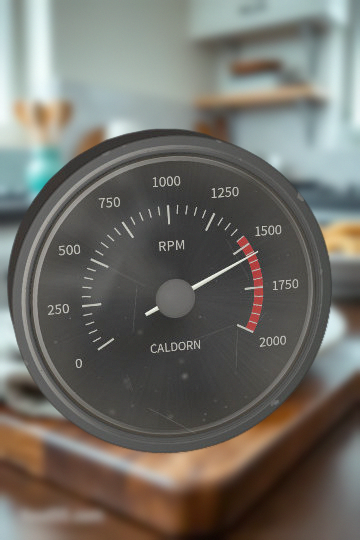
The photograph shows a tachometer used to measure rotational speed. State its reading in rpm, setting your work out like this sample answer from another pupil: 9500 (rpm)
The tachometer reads 1550 (rpm)
